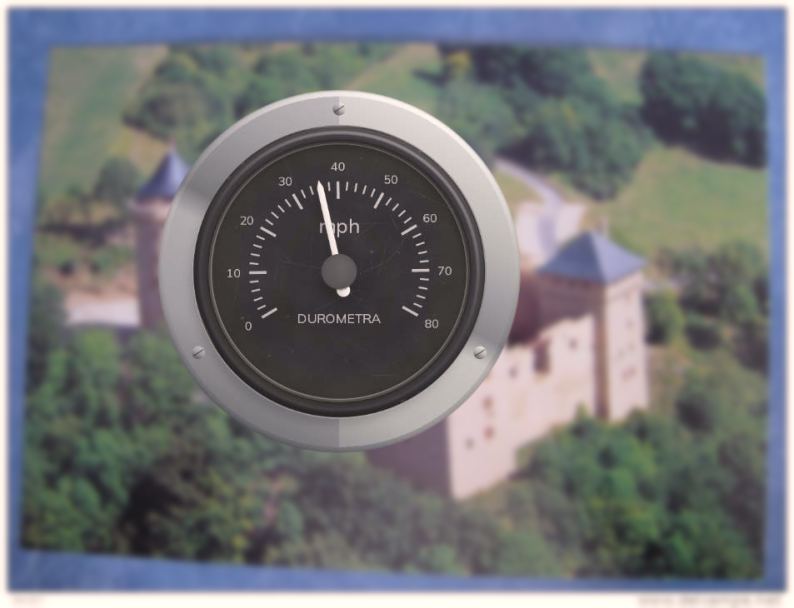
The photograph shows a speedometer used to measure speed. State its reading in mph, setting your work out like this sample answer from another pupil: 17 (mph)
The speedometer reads 36 (mph)
